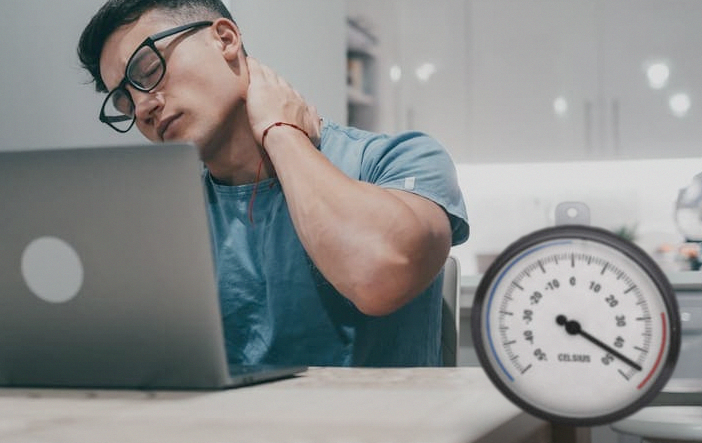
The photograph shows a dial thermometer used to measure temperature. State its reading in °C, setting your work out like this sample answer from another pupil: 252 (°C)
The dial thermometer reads 45 (°C)
